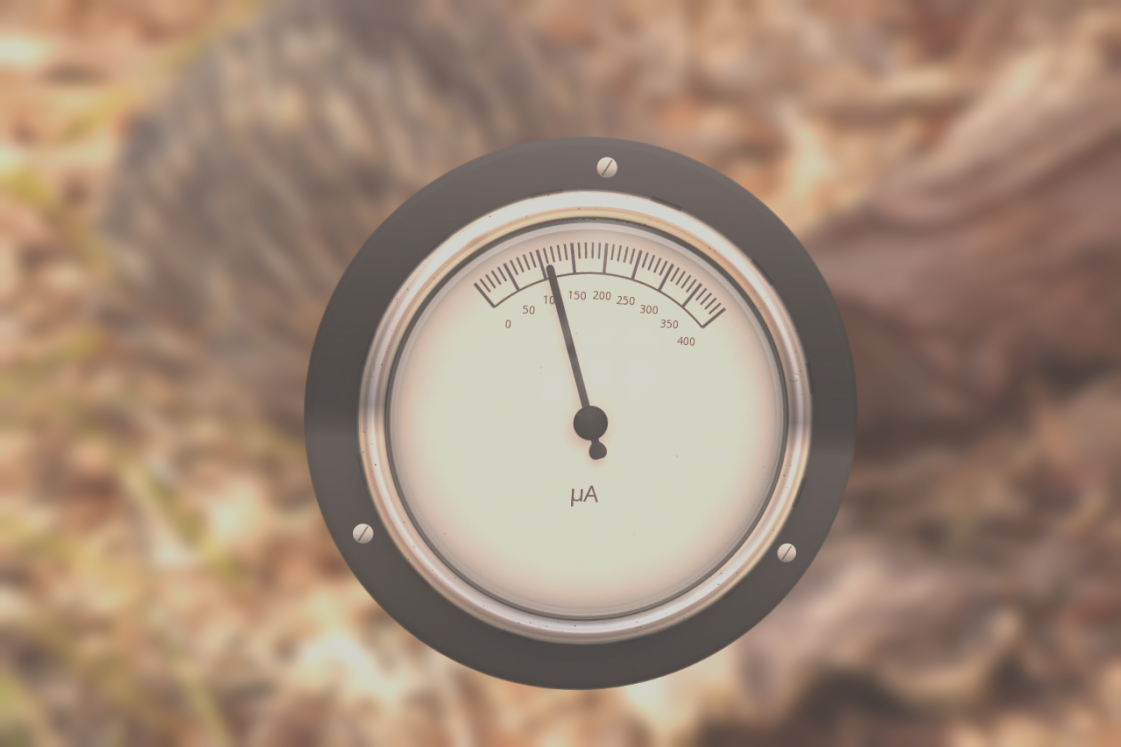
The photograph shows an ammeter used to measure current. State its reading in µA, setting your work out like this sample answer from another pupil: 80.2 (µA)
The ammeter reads 110 (µA)
